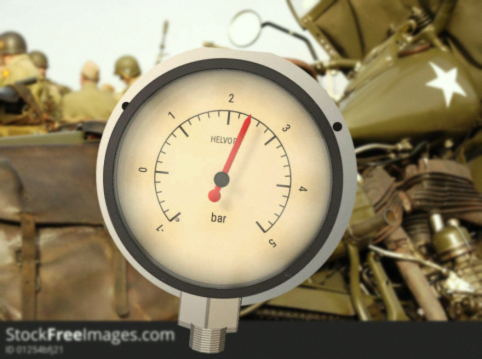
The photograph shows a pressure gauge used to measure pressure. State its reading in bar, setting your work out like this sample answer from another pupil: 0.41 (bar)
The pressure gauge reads 2.4 (bar)
